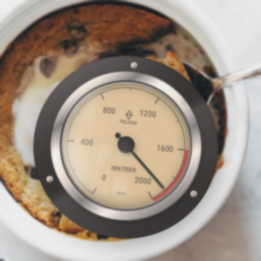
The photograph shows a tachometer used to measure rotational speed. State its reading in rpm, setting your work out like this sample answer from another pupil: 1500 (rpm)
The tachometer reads 1900 (rpm)
